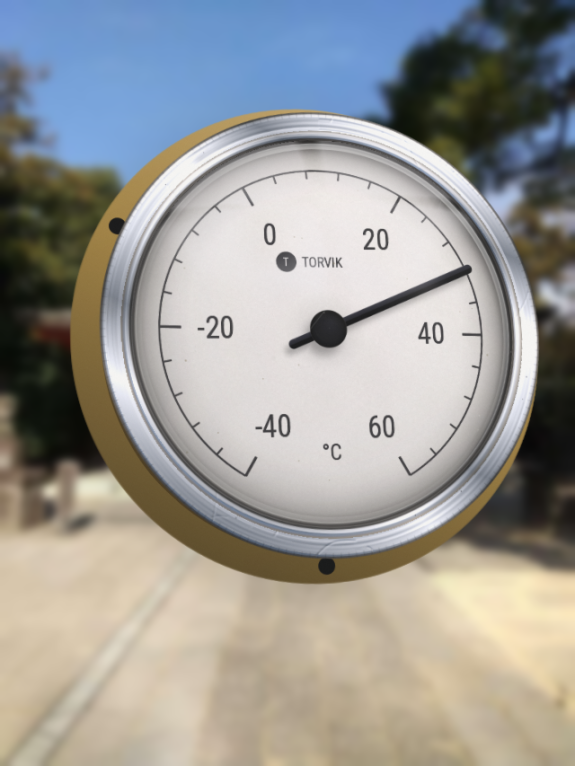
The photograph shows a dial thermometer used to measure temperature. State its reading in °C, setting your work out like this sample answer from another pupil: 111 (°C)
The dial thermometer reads 32 (°C)
